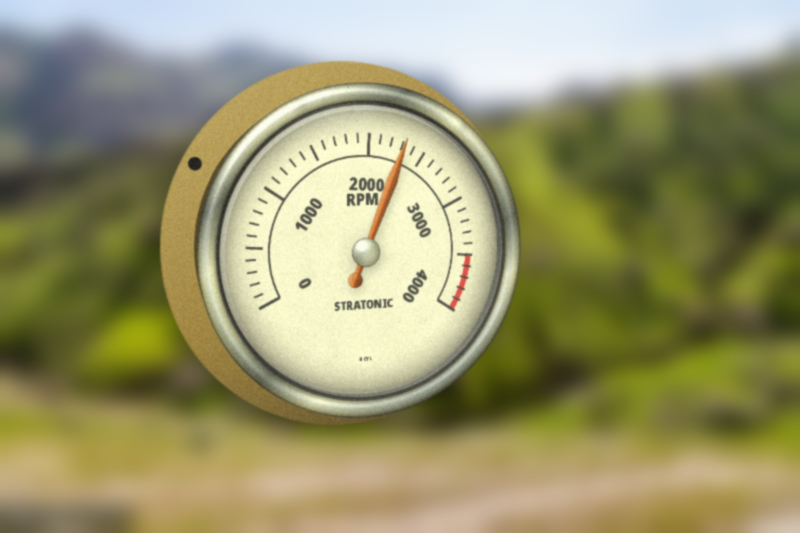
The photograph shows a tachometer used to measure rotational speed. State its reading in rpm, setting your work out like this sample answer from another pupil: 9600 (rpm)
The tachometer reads 2300 (rpm)
